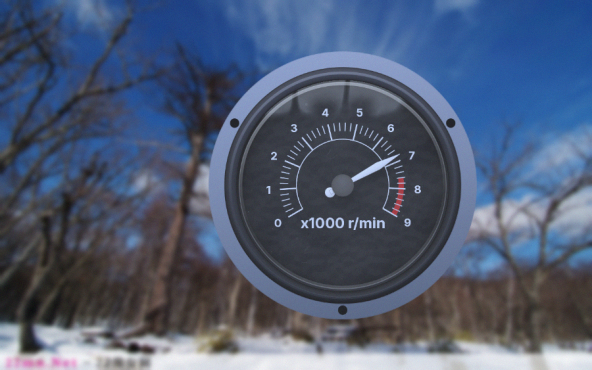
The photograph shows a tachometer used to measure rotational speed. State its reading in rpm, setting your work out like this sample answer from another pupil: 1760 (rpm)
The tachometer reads 6800 (rpm)
